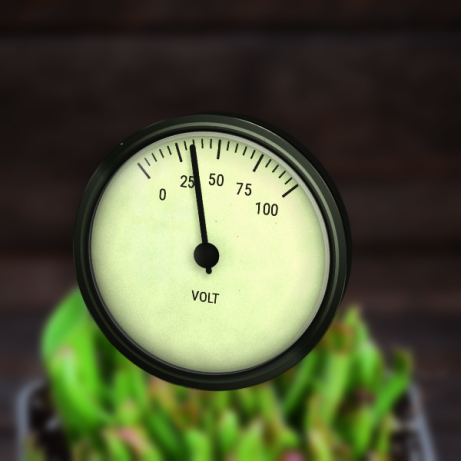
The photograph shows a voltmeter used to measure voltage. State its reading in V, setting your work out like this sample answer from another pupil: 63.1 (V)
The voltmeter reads 35 (V)
